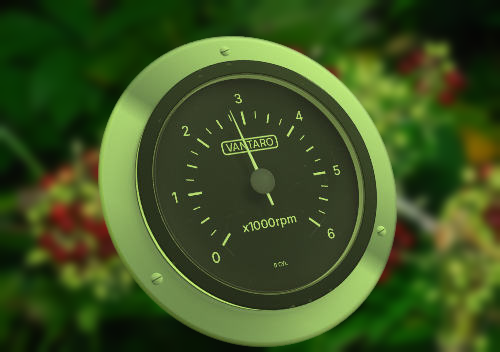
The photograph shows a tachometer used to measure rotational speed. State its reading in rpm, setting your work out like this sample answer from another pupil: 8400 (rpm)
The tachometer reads 2750 (rpm)
